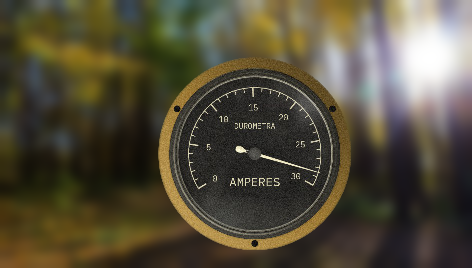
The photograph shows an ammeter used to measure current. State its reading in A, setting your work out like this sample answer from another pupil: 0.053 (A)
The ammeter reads 28.5 (A)
